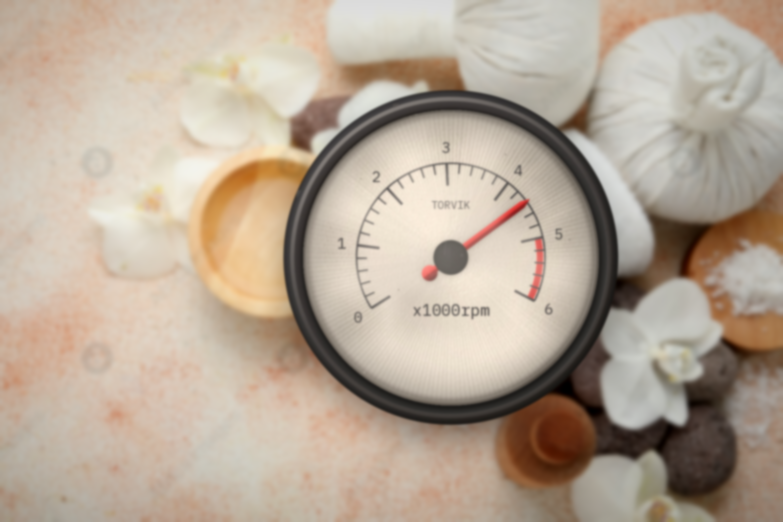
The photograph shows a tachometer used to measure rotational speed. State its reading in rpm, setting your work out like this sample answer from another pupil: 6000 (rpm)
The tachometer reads 4400 (rpm)
